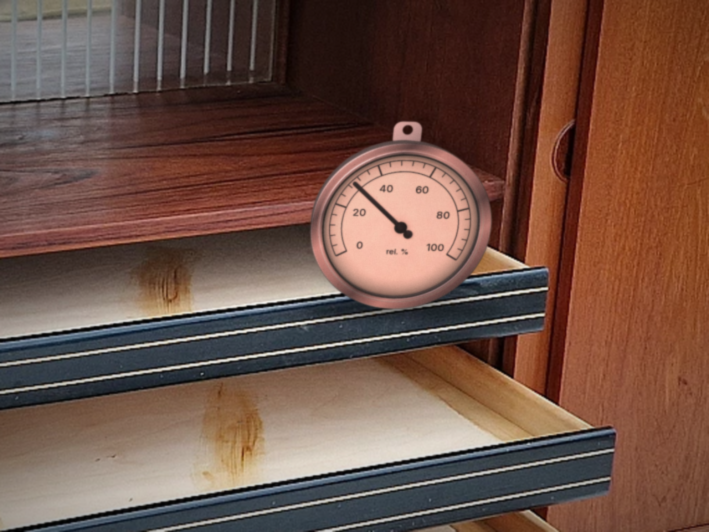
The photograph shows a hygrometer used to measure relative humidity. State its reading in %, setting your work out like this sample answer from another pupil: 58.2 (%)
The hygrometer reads 30 (%)
